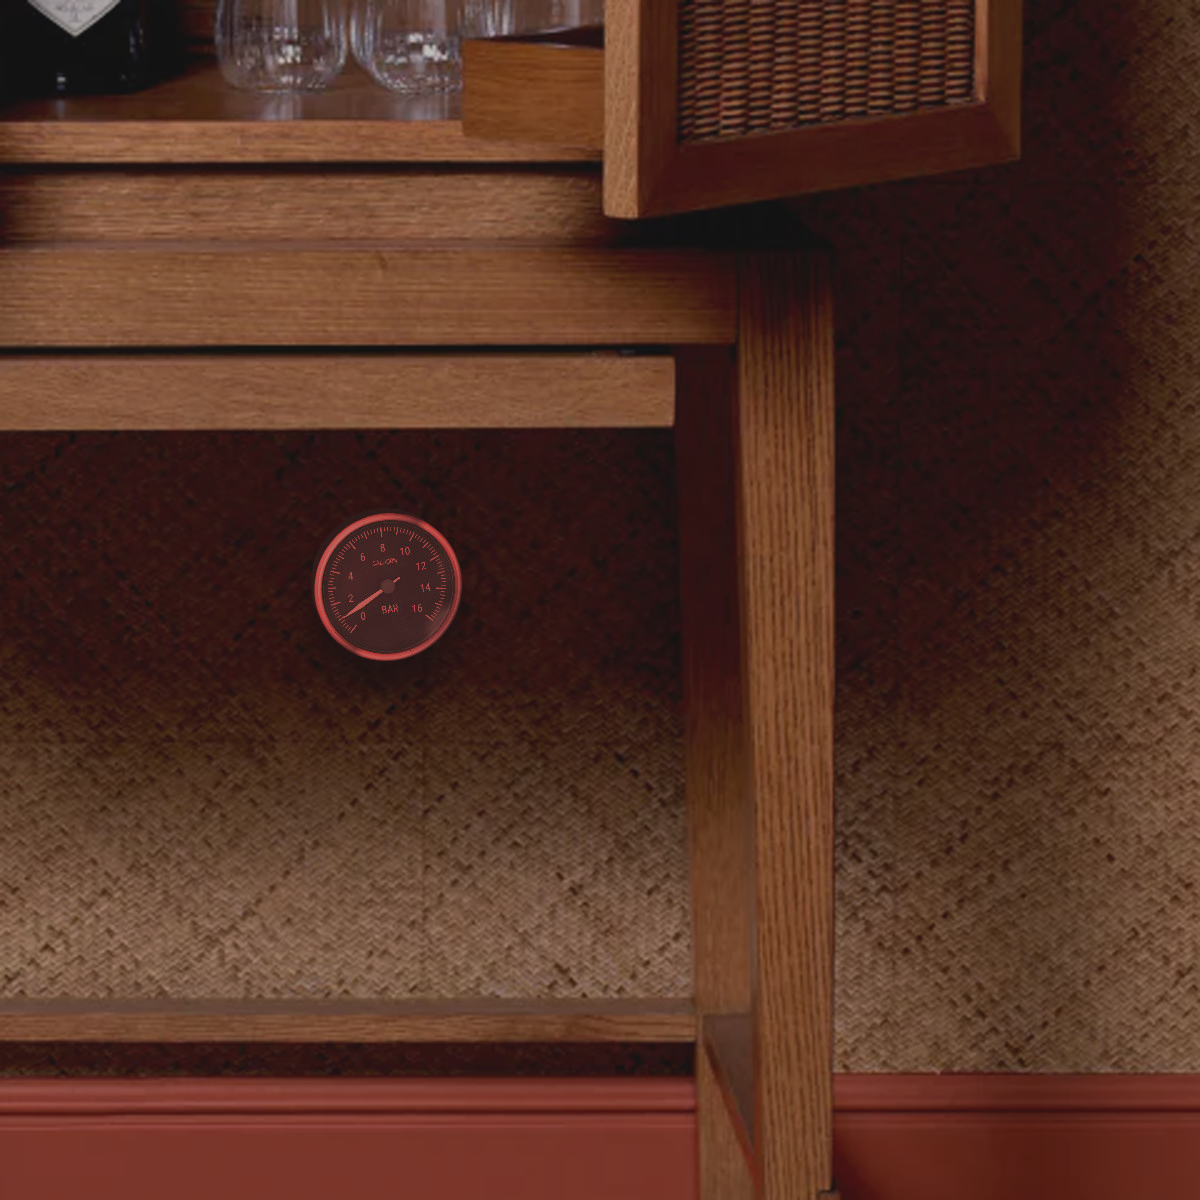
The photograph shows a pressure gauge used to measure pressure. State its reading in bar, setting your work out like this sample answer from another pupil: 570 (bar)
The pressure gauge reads 1 (bar)
